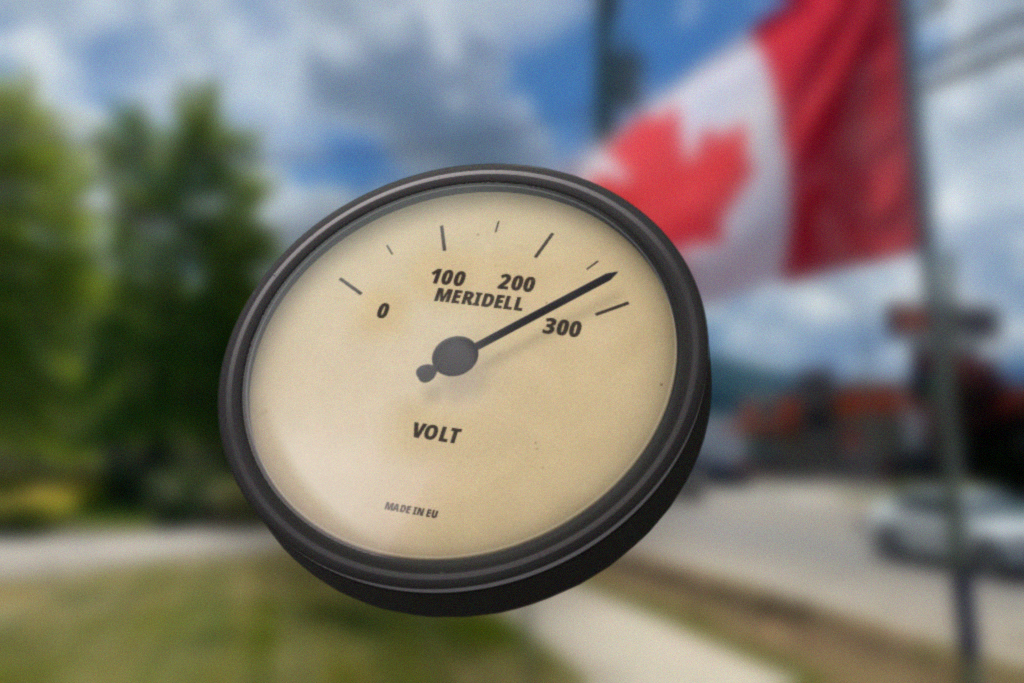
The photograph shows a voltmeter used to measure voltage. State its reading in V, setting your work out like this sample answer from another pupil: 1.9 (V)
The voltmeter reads 275 (V)
